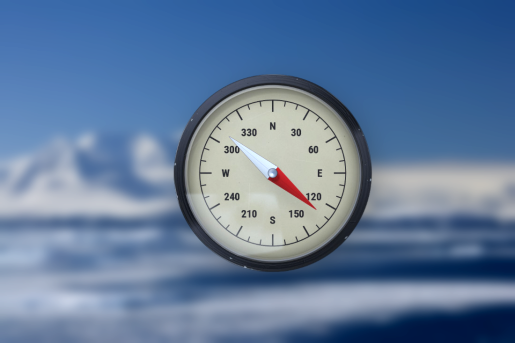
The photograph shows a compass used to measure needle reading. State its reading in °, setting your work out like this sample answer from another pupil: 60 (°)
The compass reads 130 (°)
